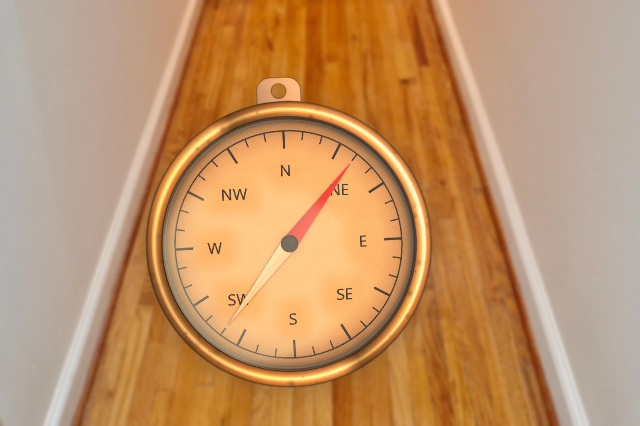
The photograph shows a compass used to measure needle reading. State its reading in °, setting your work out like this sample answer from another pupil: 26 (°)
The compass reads 40 (°)
